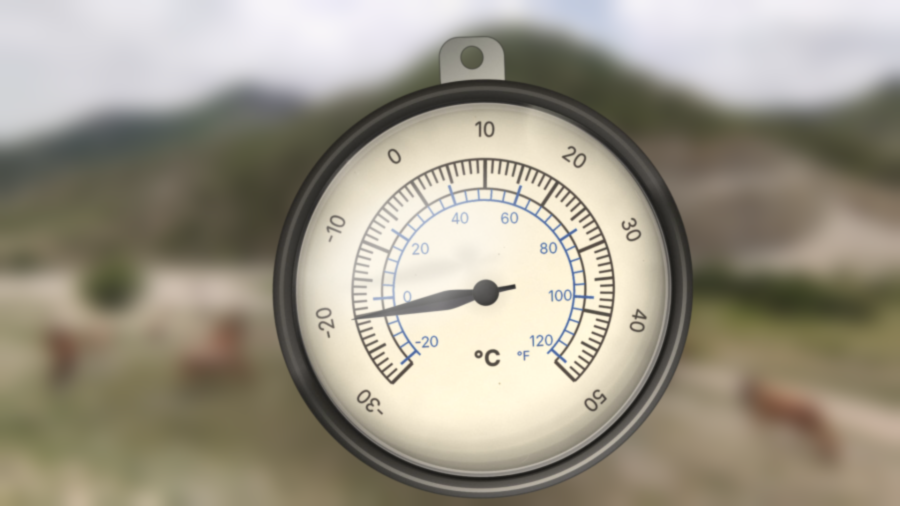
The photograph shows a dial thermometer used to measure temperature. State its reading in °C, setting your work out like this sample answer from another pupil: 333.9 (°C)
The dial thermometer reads -20 (°C)
